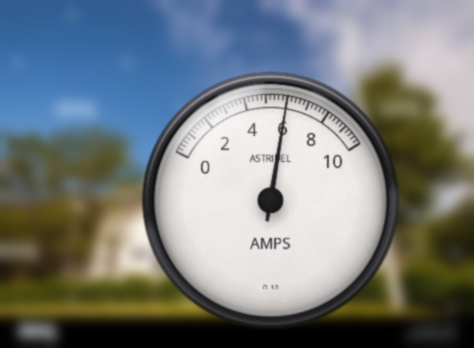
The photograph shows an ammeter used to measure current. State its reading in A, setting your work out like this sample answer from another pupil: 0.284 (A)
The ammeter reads 6 (A)
